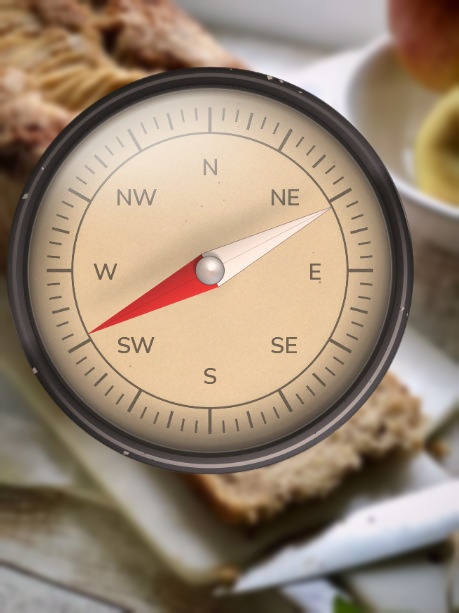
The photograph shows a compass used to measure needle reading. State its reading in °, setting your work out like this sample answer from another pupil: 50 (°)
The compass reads 242.5 (°)
